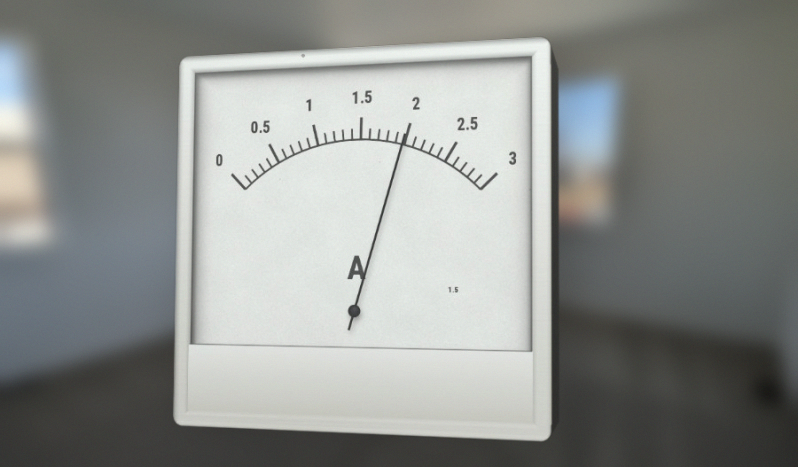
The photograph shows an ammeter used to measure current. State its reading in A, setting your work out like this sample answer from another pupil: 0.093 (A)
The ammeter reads 2 (A)
